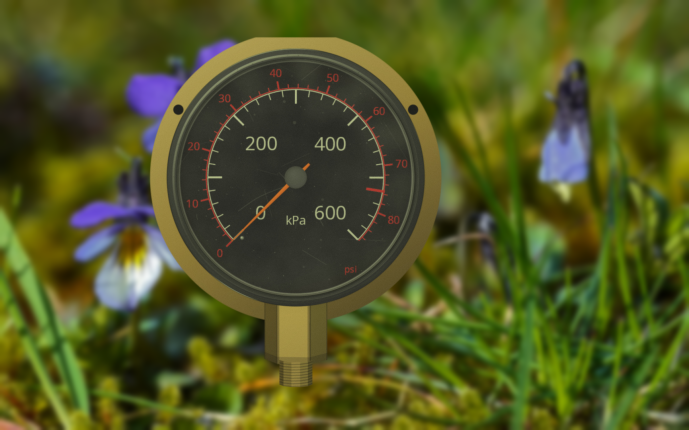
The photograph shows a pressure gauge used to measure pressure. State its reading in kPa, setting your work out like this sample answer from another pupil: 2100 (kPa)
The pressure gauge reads 0 (kPa)
